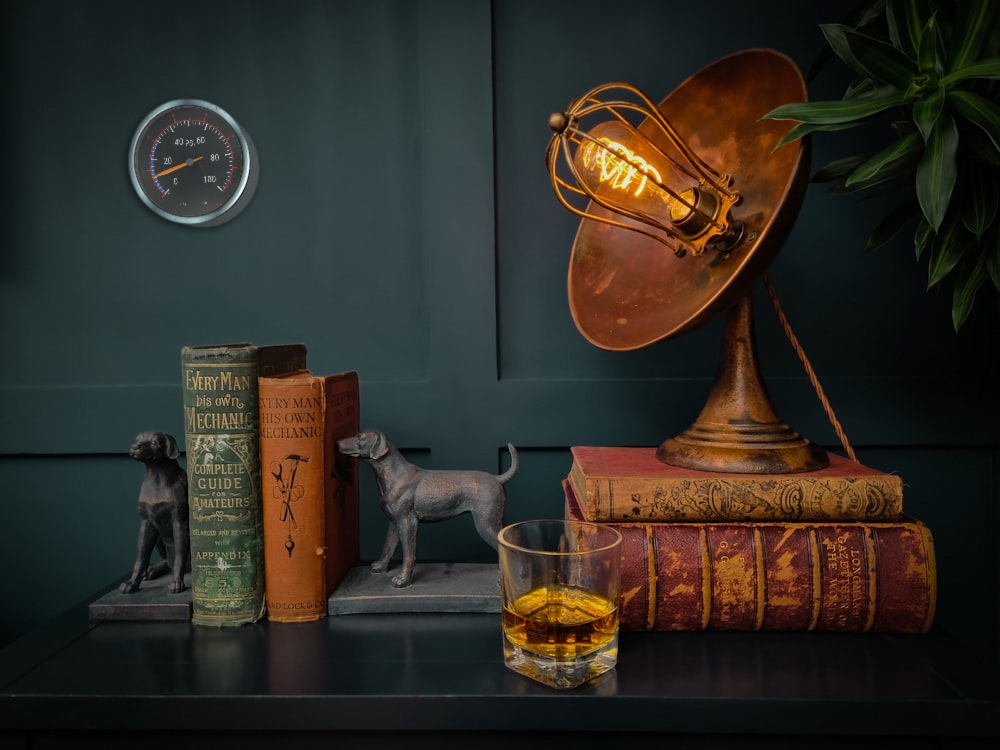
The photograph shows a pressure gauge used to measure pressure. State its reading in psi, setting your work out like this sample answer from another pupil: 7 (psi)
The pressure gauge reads 10 (psi)
